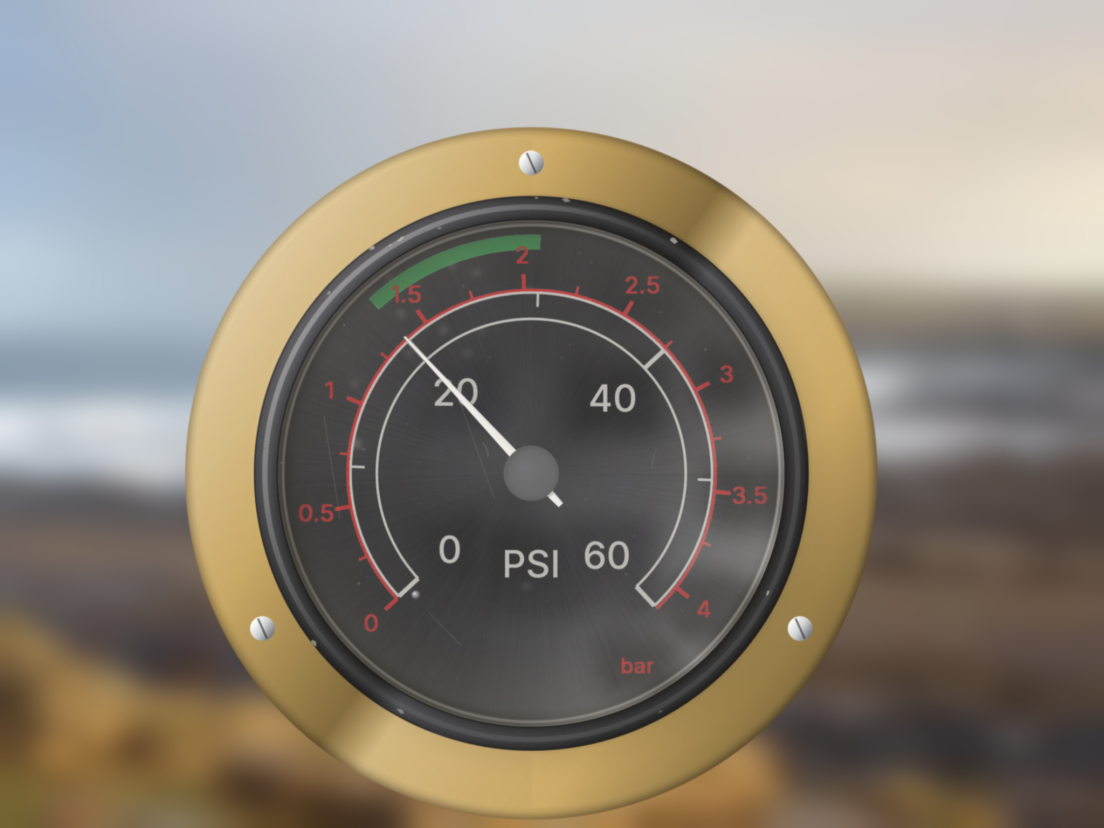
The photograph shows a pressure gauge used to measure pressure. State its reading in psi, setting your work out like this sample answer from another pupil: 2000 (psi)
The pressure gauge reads 20 (psi)
